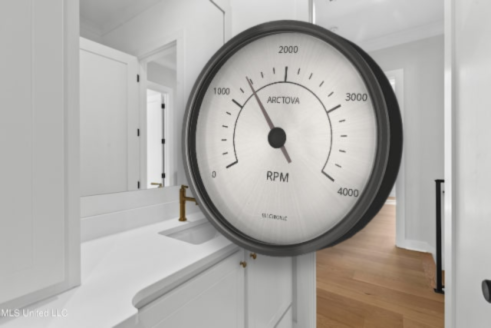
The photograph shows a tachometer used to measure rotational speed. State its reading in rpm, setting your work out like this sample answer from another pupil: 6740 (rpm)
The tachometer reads 1400 (rpm)
